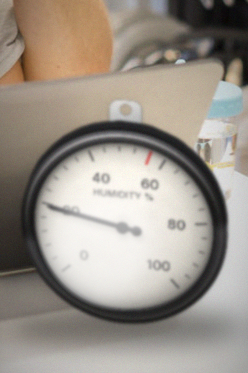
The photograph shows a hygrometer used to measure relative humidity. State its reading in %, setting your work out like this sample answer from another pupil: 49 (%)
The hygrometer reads 20 (%)
